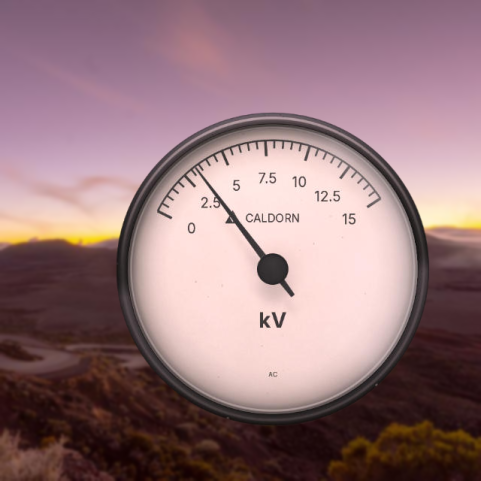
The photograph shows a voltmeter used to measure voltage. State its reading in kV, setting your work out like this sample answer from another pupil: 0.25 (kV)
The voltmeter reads 3.25 (kV)
